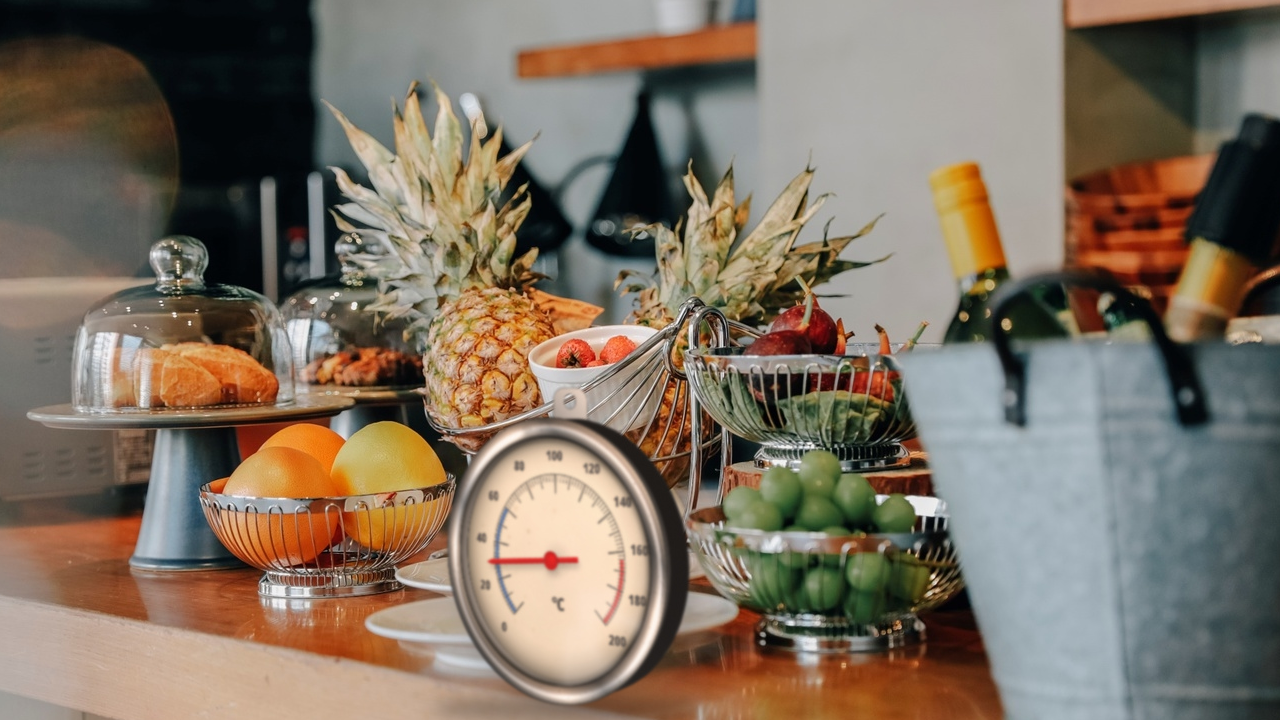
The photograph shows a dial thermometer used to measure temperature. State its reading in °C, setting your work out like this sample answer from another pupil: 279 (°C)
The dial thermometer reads 30 (°C)
